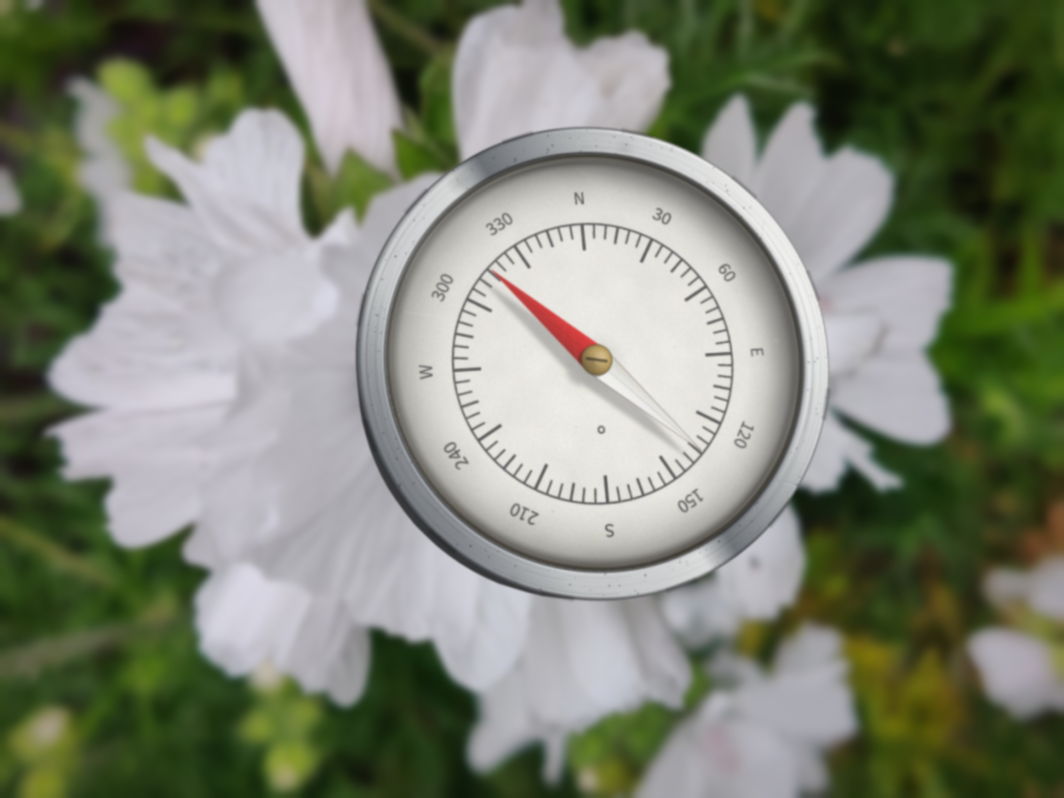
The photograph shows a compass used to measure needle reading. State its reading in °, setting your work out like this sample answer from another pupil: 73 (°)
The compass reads 315 (°)
